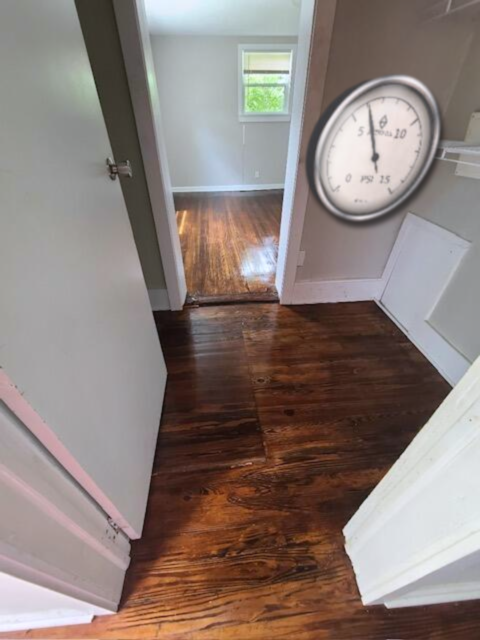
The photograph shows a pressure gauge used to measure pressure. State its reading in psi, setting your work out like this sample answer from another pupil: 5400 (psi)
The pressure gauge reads 6 (psi)
